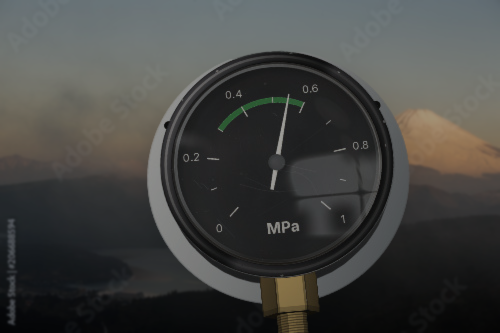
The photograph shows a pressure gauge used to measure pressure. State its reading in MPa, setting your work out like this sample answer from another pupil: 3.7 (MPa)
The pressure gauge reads 0.55 (MPa)
